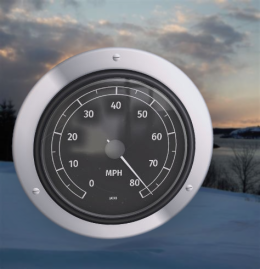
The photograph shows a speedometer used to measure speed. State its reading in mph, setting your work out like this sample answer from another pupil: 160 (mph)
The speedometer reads 77.5 (mph)
